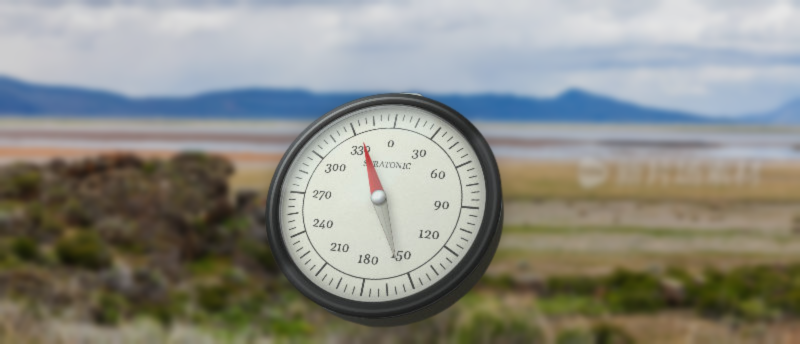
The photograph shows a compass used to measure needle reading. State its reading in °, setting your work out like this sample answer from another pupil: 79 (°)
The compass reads 335 (°)
